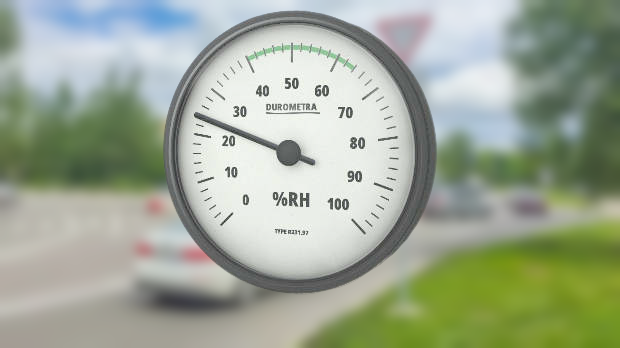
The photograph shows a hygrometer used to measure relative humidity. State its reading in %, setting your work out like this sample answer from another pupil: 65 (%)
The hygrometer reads 24 (%)
